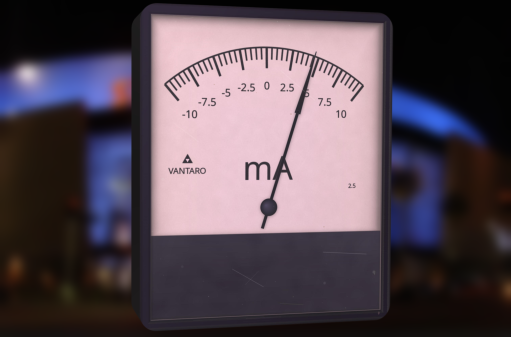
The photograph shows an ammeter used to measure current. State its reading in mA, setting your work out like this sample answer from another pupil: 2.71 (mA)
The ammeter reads 4.5 (mA)
